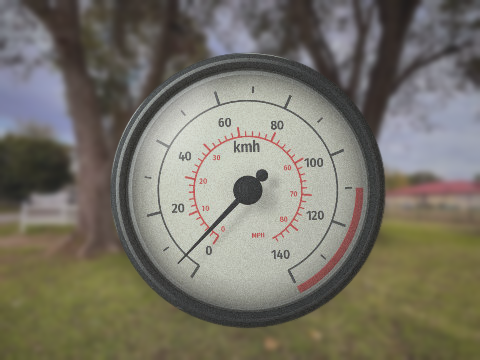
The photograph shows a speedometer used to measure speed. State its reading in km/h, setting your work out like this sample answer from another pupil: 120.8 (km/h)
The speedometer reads 5 (km/h)
